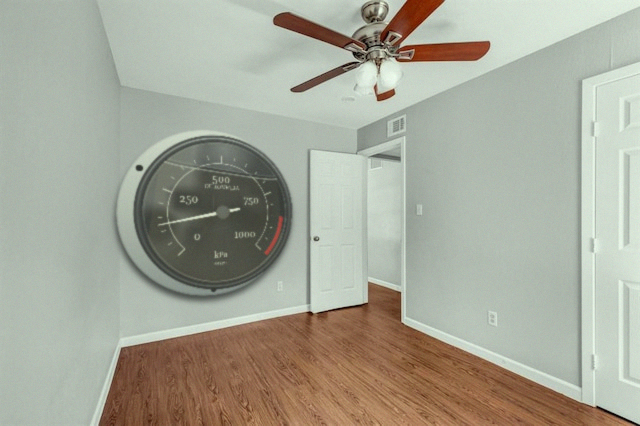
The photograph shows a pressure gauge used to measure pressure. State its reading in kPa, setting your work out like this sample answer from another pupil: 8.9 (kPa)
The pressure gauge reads 125 (kPa)
